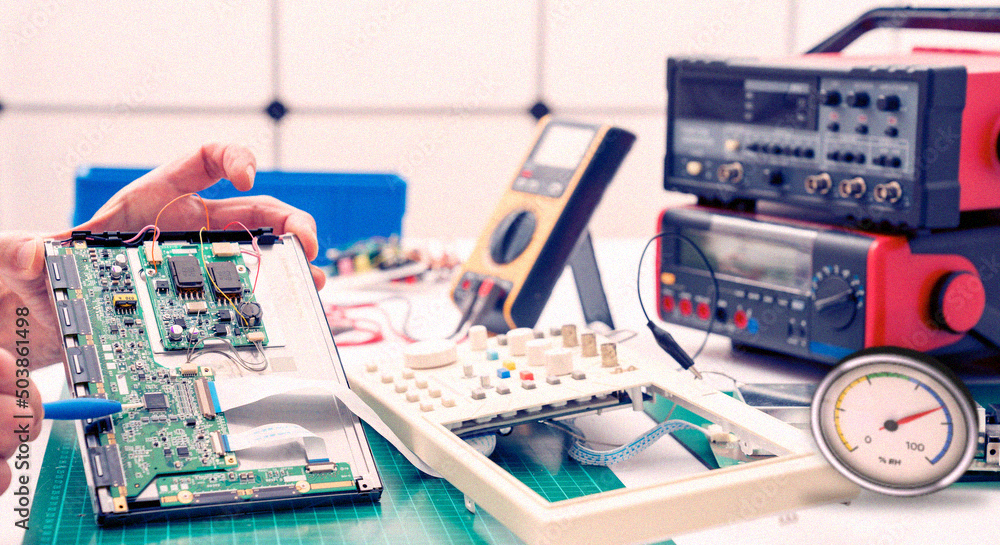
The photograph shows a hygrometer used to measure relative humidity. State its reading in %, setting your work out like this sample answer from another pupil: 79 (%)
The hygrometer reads 72 (%)
